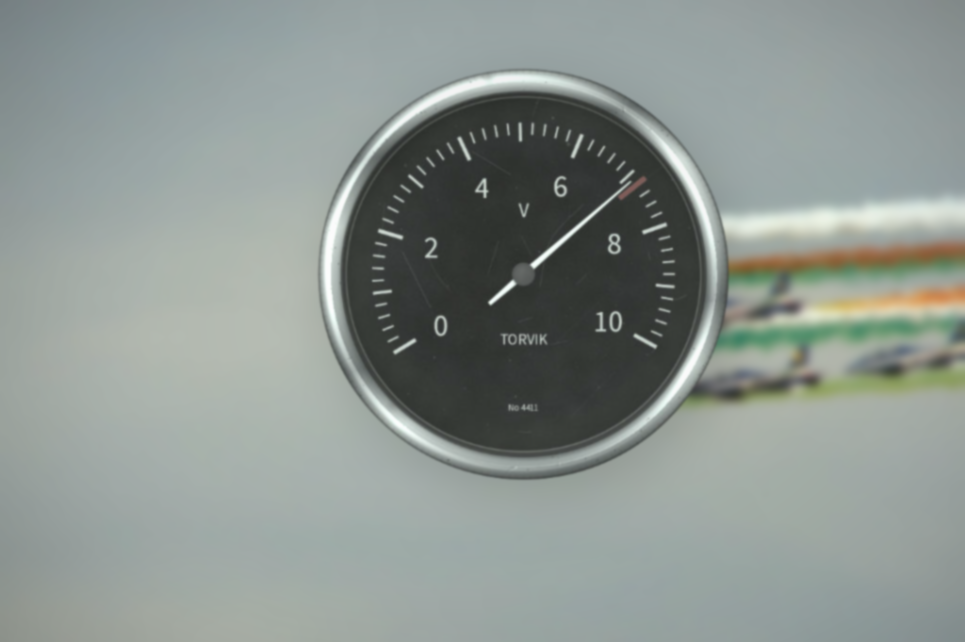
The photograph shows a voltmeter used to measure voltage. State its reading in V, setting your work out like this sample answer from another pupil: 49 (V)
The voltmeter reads 7.1 (V)
